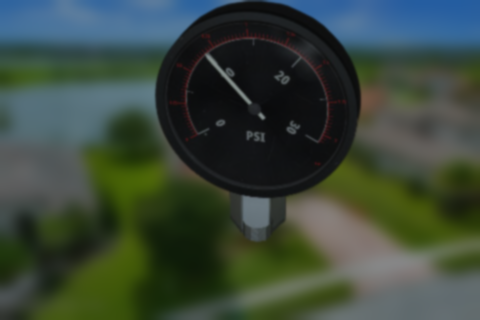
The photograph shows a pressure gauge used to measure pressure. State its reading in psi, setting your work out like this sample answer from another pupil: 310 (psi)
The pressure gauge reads 10 (psi)
